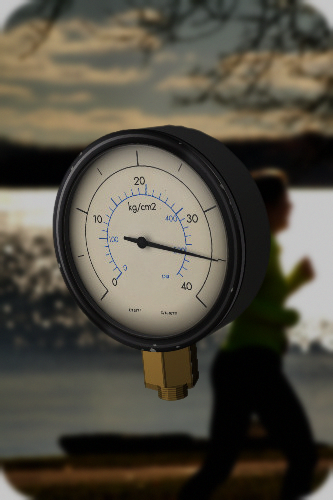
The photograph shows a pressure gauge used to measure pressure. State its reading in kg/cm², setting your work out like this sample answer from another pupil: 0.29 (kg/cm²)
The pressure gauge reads 35 (kg/cm²)
